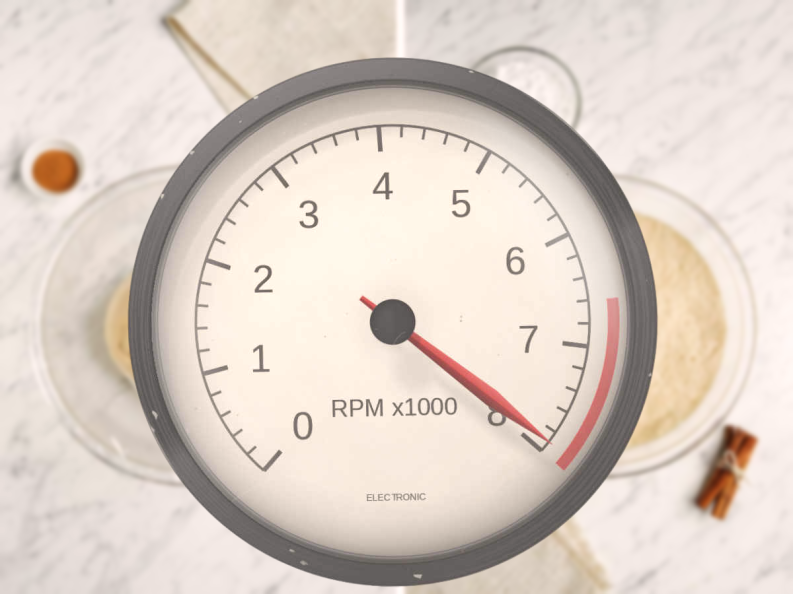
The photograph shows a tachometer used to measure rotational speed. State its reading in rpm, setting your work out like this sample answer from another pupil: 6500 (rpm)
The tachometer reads 7900 (rpm)
